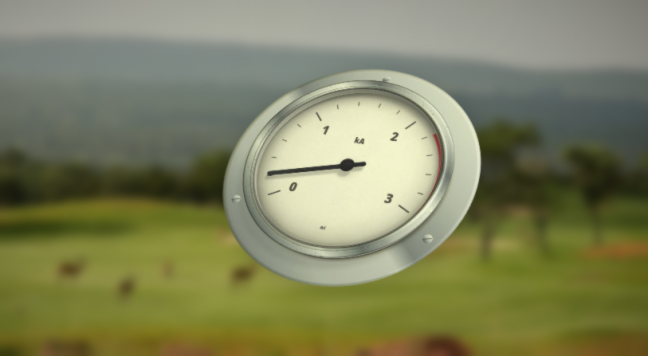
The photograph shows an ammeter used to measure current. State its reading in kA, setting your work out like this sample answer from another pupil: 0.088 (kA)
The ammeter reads 0.2 (kA)
